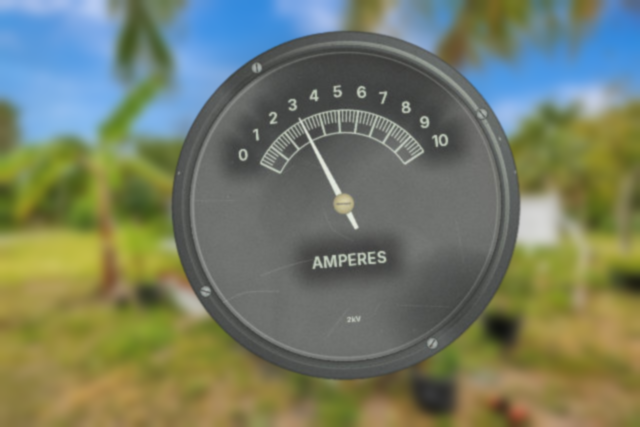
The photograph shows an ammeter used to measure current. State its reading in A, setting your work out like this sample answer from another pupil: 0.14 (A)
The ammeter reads 3 (A)
